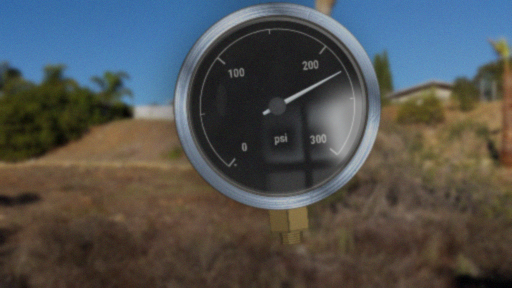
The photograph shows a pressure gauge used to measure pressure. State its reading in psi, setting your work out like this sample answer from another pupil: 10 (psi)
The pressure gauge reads 225 (psi)
